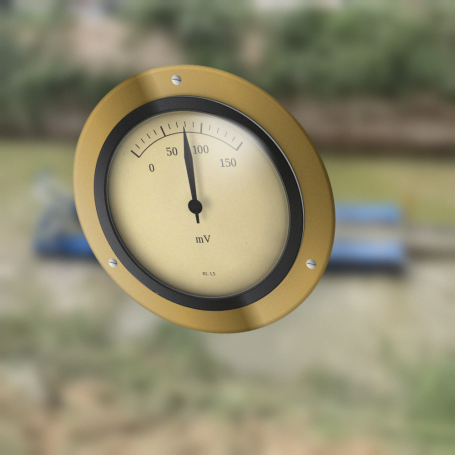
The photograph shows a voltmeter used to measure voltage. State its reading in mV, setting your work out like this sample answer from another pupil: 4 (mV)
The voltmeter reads 80 (mV)
